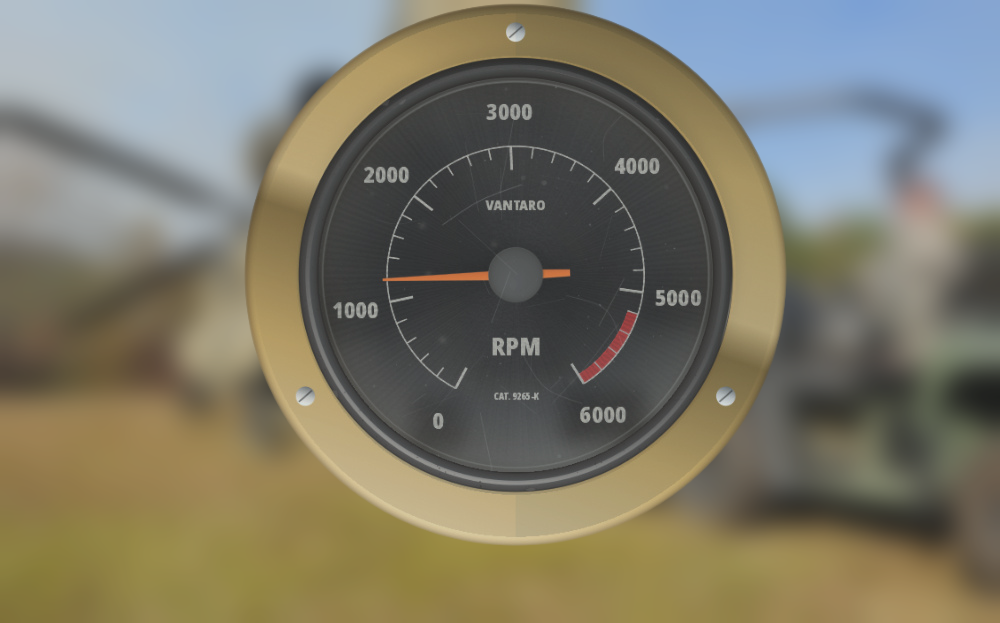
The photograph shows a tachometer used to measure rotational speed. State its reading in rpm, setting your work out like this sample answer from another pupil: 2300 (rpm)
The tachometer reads 1200 (rpm)
